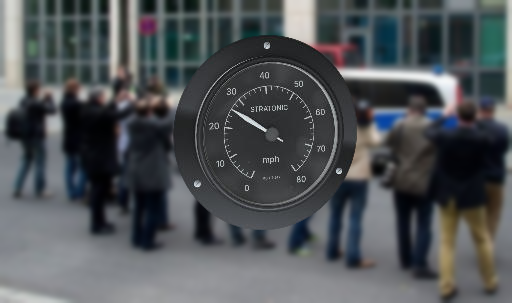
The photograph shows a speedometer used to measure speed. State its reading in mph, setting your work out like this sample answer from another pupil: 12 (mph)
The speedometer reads 26 (mph)
